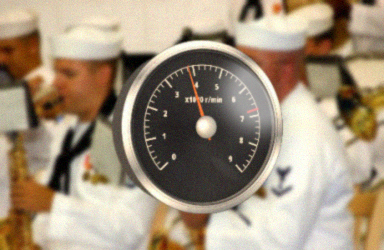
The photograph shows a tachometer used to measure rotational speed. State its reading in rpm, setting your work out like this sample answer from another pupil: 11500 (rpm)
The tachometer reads 3800 (rpm)
